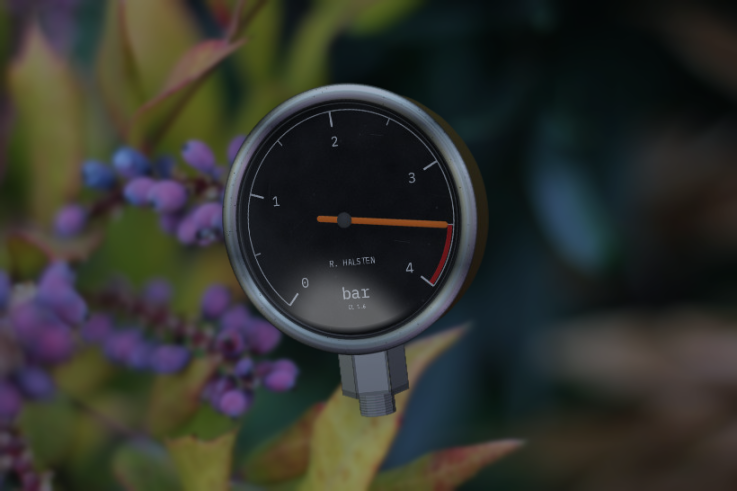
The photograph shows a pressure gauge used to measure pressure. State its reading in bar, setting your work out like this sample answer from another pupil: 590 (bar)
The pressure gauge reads 3.5 (bar)
